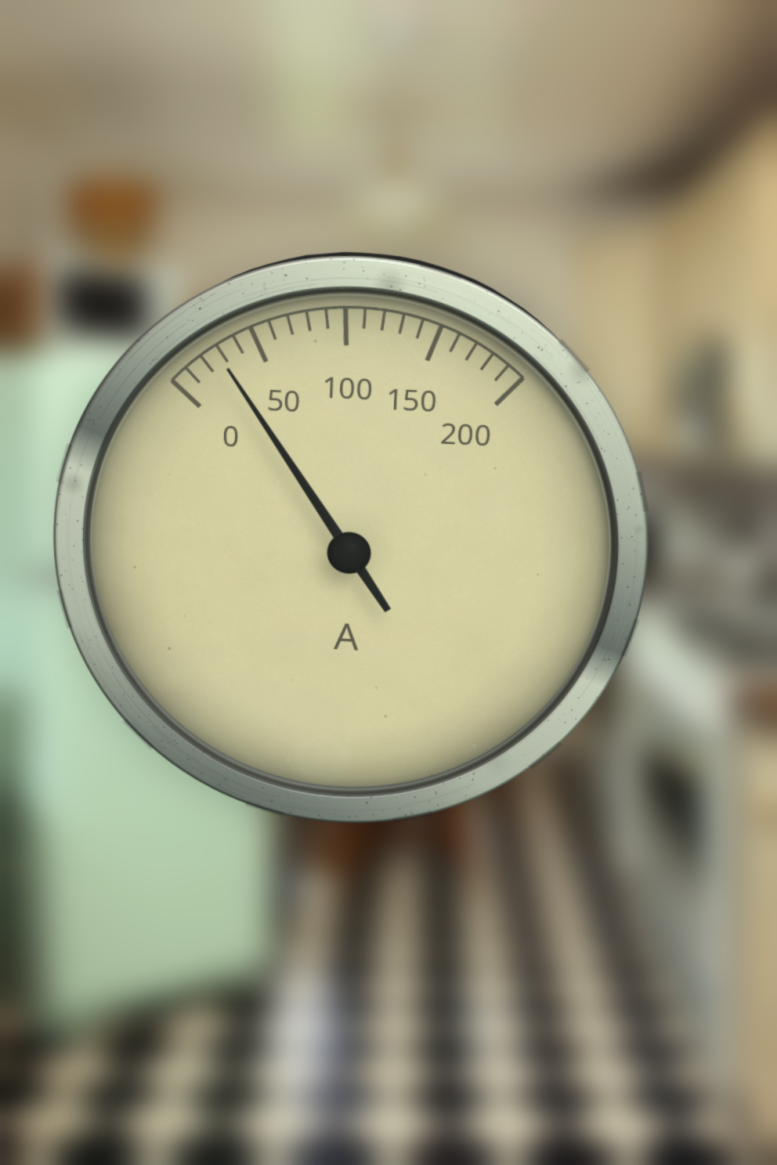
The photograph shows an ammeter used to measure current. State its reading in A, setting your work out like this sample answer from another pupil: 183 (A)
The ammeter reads 30 (A)
